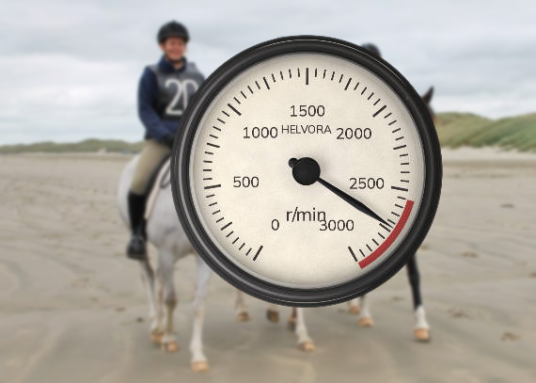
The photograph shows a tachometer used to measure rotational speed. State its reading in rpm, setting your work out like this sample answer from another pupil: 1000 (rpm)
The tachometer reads 2725 (rpm)
